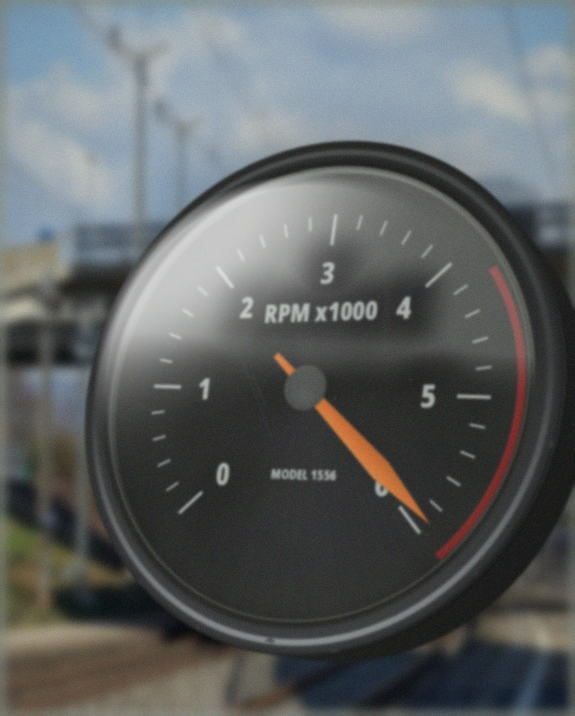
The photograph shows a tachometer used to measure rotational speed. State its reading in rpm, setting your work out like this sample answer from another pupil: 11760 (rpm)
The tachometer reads 5900 (rpm)
